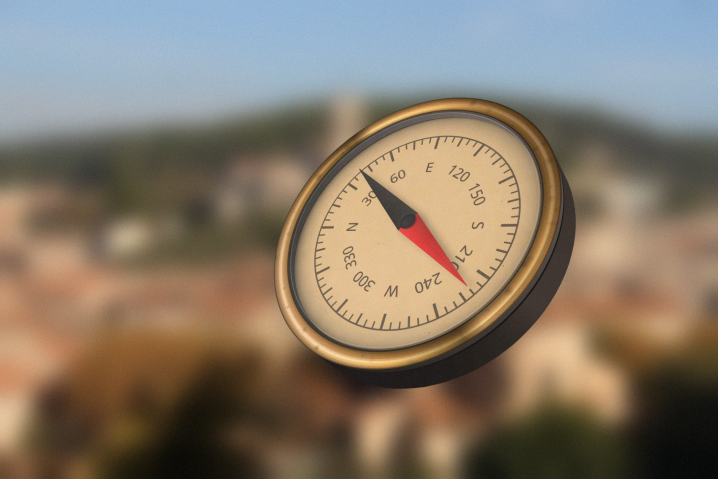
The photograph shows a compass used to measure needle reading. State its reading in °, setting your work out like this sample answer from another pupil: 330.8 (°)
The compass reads 220 (°)
